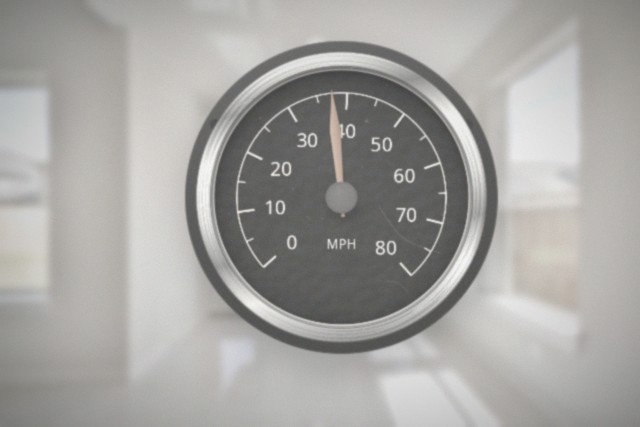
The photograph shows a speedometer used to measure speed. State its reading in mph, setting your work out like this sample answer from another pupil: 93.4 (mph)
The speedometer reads 37.5 (mph)
